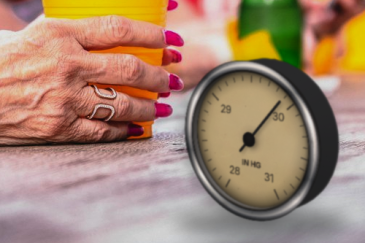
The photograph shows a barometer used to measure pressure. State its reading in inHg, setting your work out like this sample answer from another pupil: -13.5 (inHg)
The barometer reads 29.9 (inHg)
